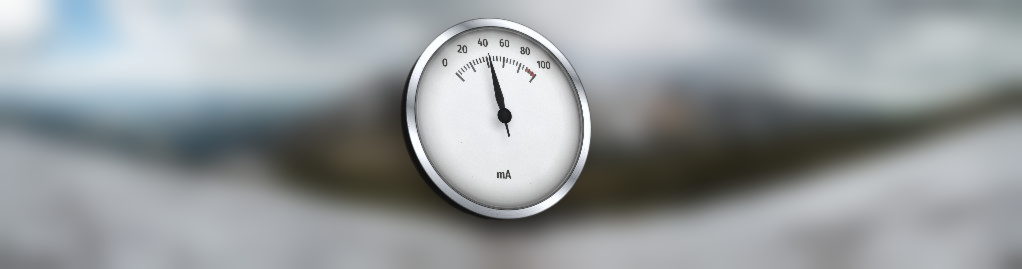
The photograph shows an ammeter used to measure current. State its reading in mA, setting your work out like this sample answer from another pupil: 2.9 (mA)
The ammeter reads 40 (mA)
